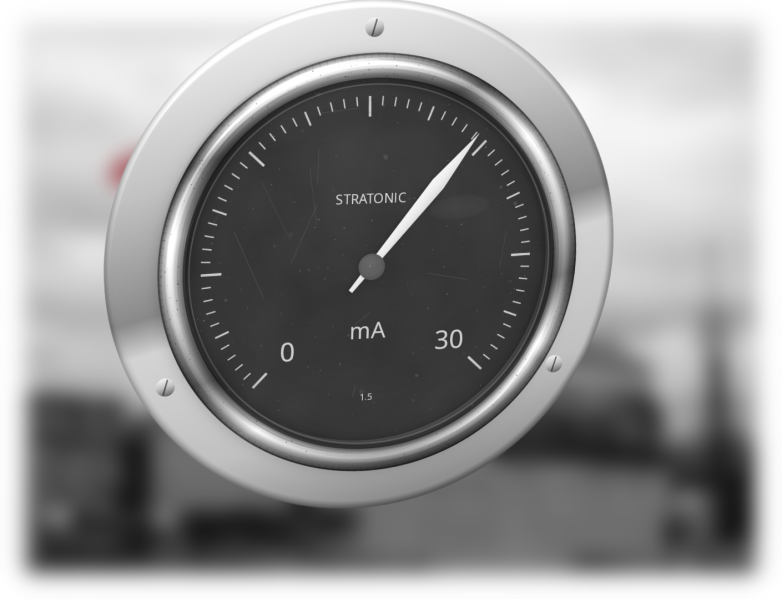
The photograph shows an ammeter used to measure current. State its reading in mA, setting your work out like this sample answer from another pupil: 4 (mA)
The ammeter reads 19.5 (mA)
